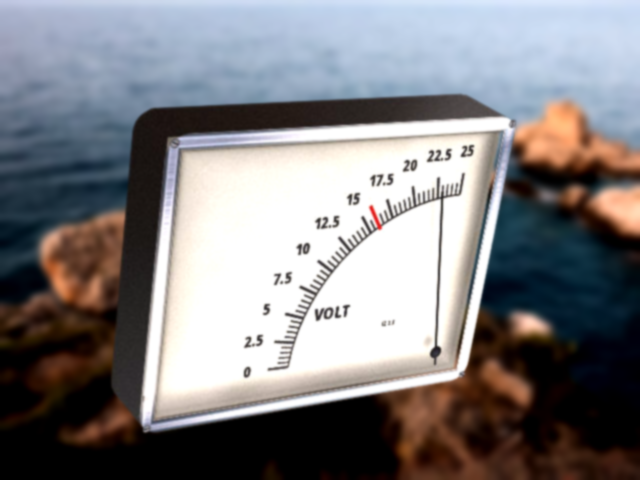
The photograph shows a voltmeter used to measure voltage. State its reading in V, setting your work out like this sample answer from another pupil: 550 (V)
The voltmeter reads 22.5 (V)
